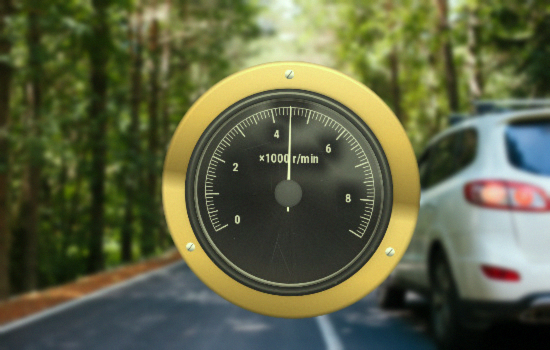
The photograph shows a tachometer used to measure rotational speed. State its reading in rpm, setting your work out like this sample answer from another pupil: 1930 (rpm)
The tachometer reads 4500 (rpm)
